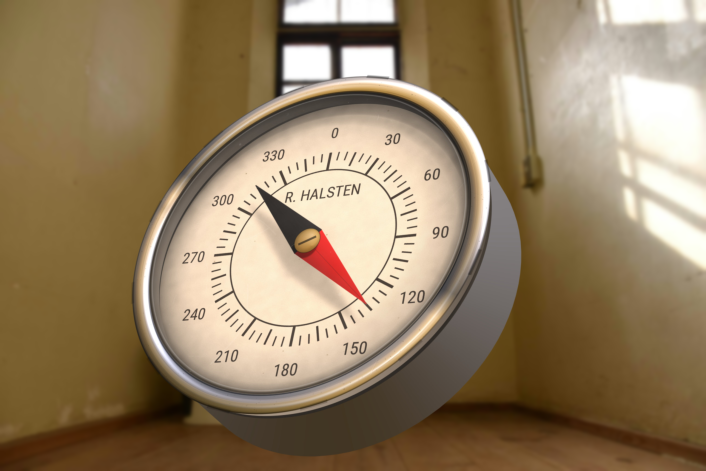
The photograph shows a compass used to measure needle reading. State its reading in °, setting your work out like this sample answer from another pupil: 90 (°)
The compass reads 135 (°)
